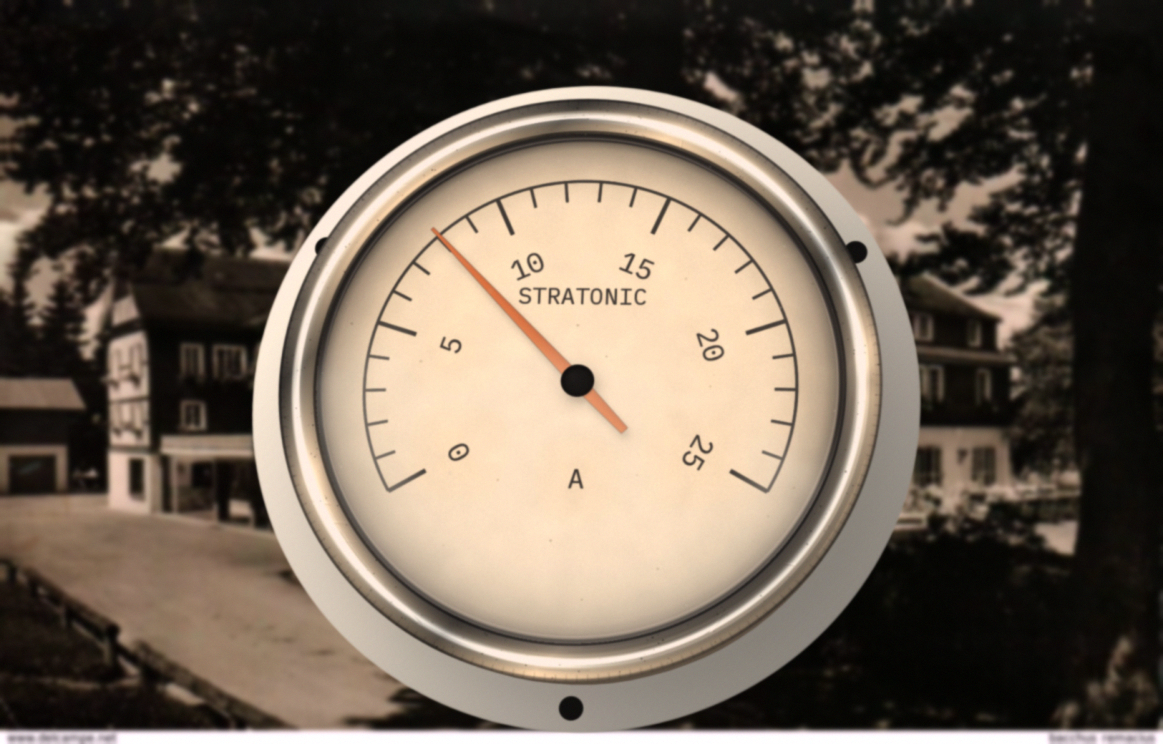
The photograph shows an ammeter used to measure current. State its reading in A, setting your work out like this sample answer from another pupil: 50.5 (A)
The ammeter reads 8 (A)
